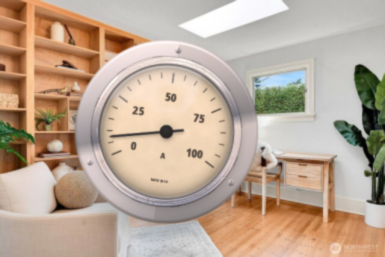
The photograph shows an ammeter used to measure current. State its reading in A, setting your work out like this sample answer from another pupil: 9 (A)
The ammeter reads 7.5 (A)
